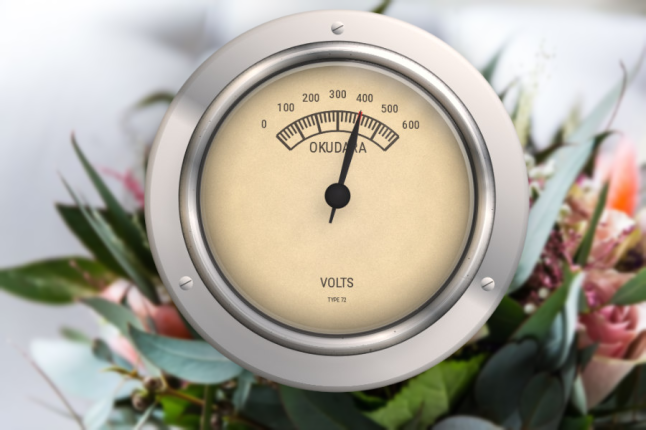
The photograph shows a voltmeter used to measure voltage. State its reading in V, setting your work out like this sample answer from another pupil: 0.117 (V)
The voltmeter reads 400 (V)
